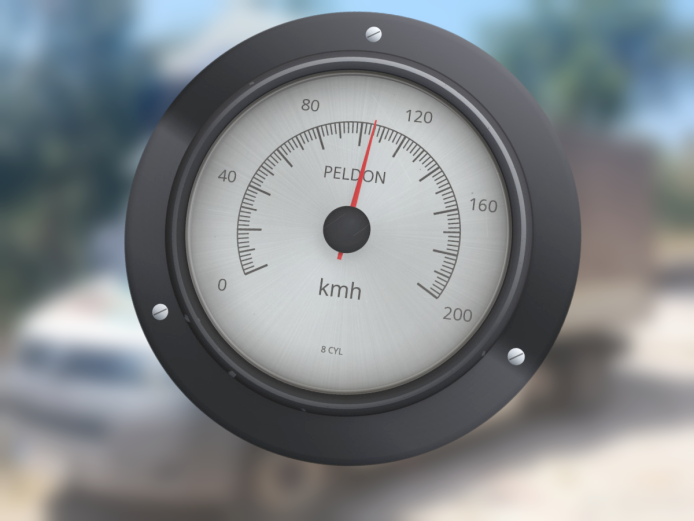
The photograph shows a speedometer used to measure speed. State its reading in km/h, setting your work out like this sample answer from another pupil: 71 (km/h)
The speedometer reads 106 (km/h)
